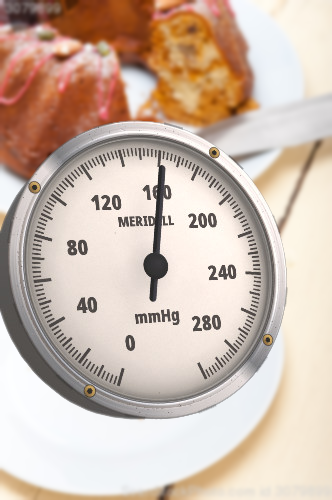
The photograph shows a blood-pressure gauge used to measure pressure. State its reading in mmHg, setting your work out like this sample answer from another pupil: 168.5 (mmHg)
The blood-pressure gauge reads 160 (mmHg)
